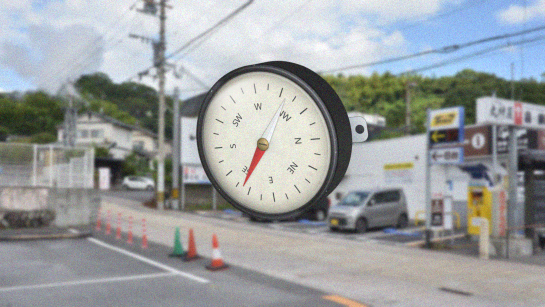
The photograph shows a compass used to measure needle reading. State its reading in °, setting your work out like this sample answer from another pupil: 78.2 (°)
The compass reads 127.5 (°)
